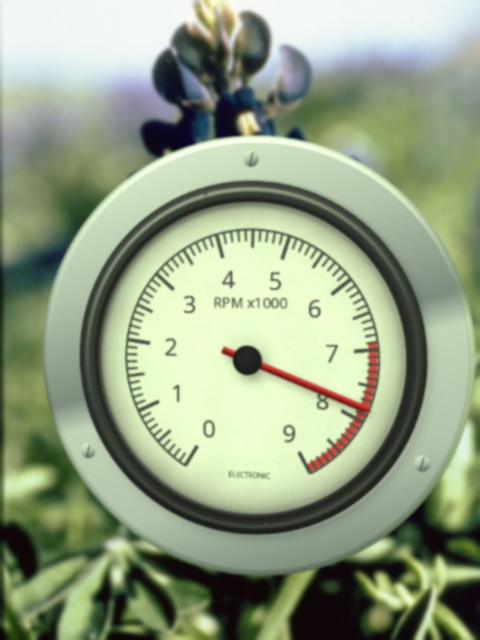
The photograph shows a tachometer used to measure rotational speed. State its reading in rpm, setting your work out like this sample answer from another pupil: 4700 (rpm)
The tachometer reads 7800 (rpm)
